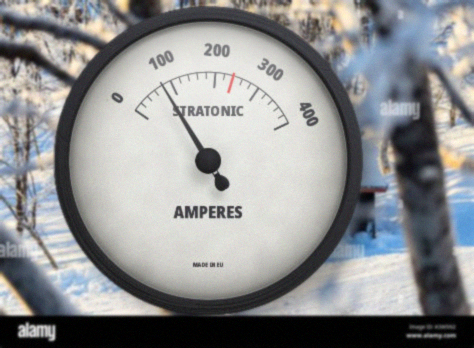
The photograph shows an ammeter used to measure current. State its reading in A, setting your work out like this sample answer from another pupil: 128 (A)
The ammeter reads 80 (A)
